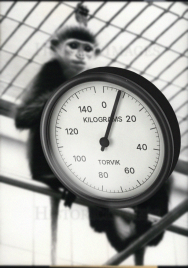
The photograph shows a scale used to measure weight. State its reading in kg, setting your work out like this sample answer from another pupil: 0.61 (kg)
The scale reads 8 (kg)
